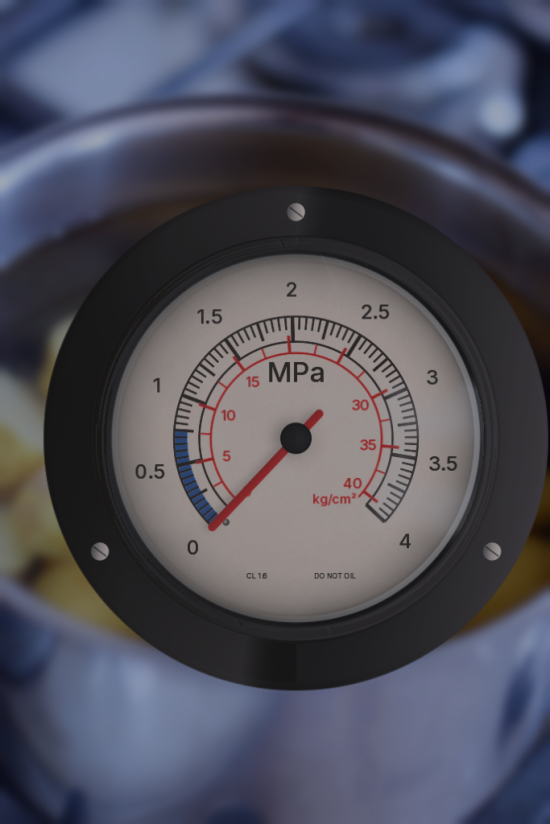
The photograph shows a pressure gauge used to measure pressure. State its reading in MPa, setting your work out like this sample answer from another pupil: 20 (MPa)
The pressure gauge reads 0 (MPa)
